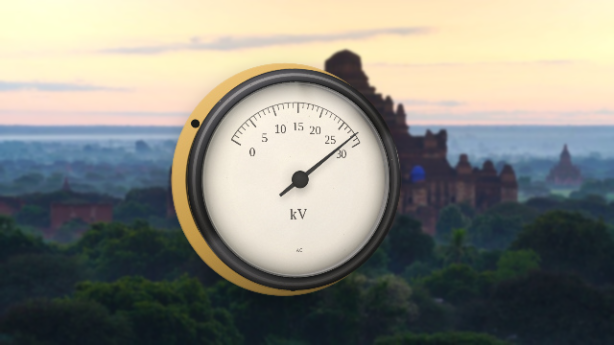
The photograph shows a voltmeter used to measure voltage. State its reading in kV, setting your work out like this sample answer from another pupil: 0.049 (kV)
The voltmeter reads 28 (kV)
